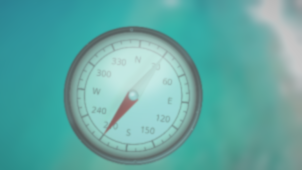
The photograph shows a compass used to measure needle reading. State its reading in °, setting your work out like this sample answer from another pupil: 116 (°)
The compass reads 210 (°)
